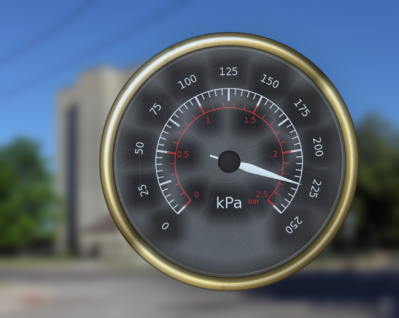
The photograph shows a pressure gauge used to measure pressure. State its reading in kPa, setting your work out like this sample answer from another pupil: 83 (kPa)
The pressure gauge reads 225 (kPa)
